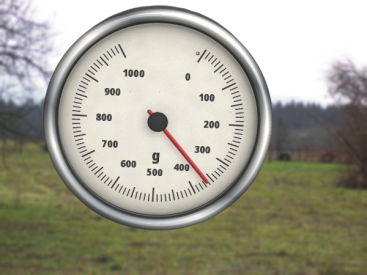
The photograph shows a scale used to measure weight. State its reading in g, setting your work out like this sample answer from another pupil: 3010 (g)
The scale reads 360 (g)
